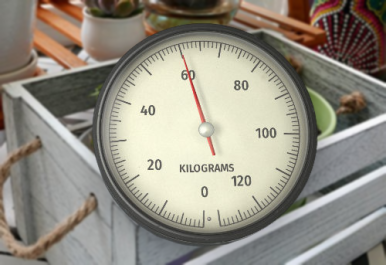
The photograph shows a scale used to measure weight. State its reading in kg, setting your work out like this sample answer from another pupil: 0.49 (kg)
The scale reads 60 (kg)
